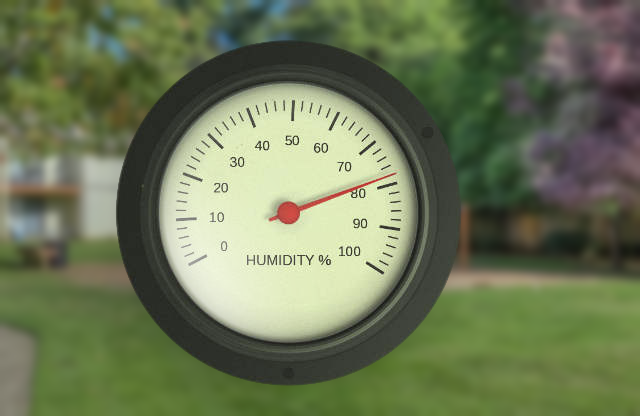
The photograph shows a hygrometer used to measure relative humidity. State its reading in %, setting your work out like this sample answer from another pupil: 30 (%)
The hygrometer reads 78 (%)
